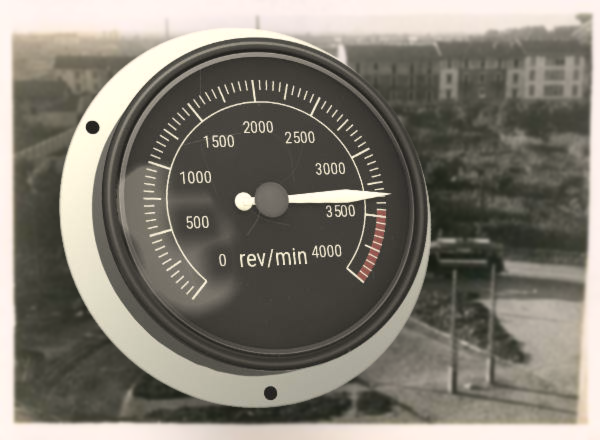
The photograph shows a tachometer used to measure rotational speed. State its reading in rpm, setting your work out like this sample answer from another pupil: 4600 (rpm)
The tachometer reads 3350 (rpm)
